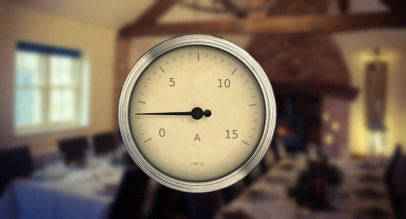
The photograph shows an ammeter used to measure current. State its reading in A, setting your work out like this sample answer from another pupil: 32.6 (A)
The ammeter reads 1.75 (A)
